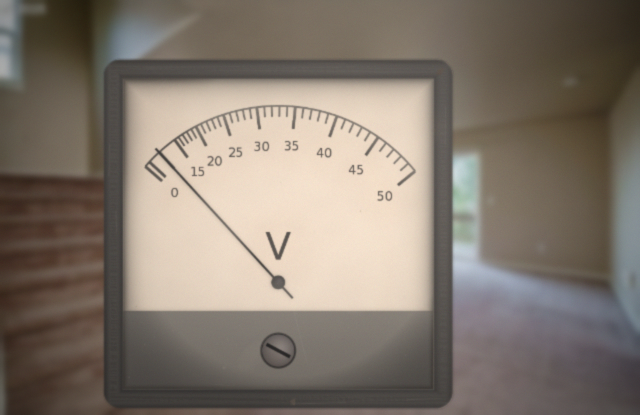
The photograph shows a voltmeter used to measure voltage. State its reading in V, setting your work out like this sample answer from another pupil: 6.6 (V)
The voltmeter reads 10 (V)
